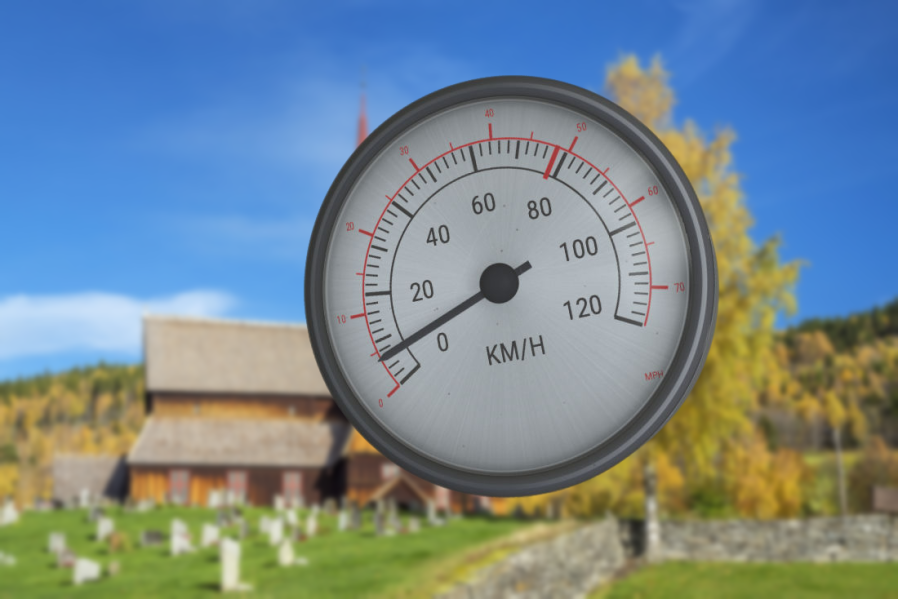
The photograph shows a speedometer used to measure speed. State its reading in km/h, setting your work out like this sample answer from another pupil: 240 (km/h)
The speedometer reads 6 (km/h)
